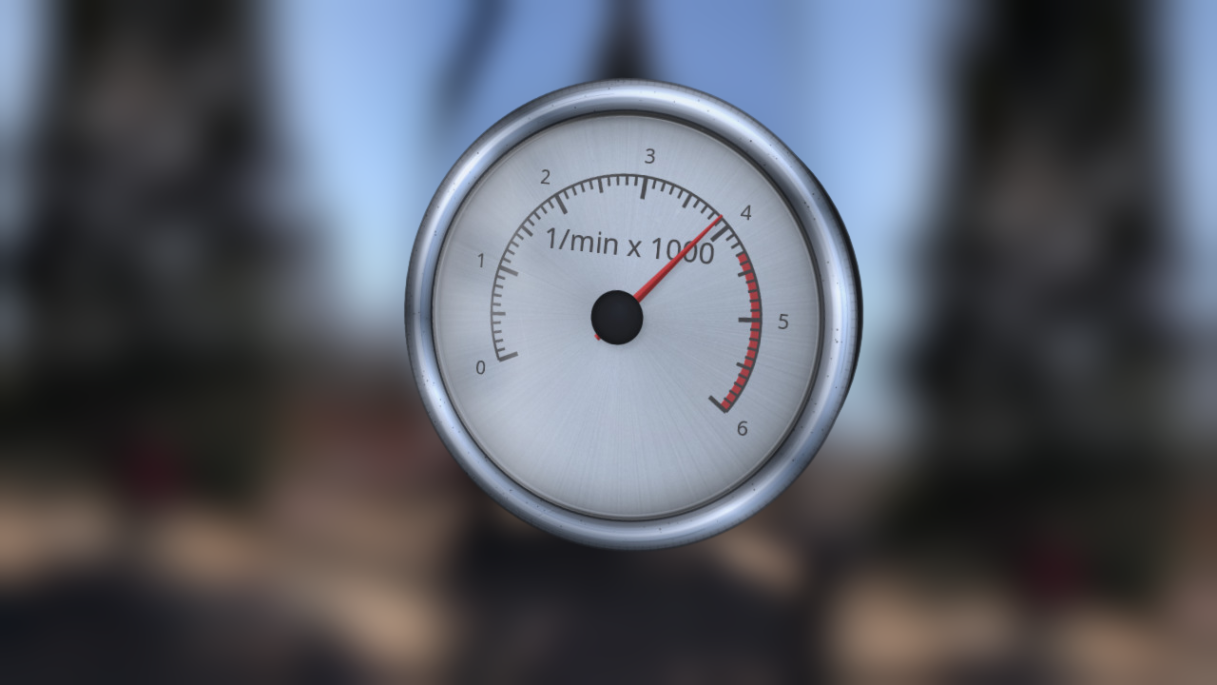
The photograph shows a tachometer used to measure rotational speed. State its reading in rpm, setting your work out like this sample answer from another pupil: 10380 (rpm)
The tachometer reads 3900 (rpm)
